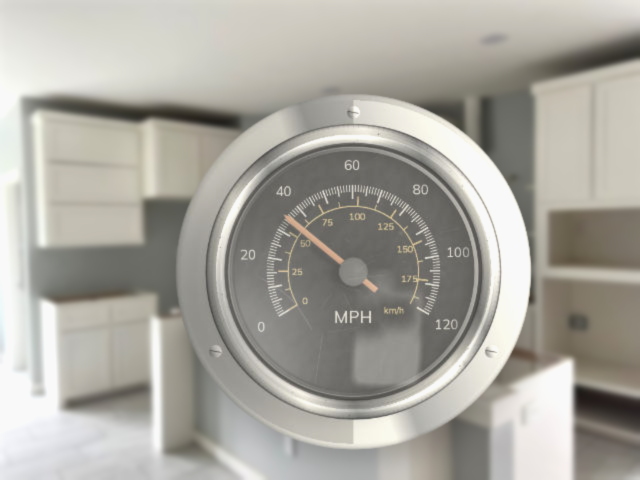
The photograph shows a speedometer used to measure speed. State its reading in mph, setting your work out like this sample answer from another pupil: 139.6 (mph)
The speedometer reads 35 (mph)
